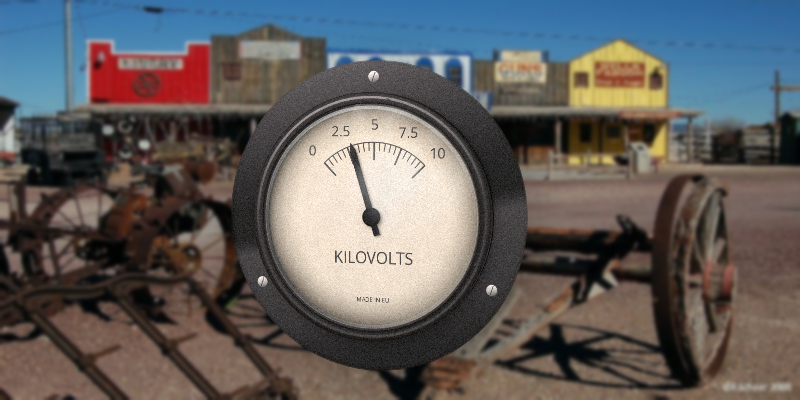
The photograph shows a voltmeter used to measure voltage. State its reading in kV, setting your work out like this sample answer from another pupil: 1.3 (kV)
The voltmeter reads 3 (kV)
